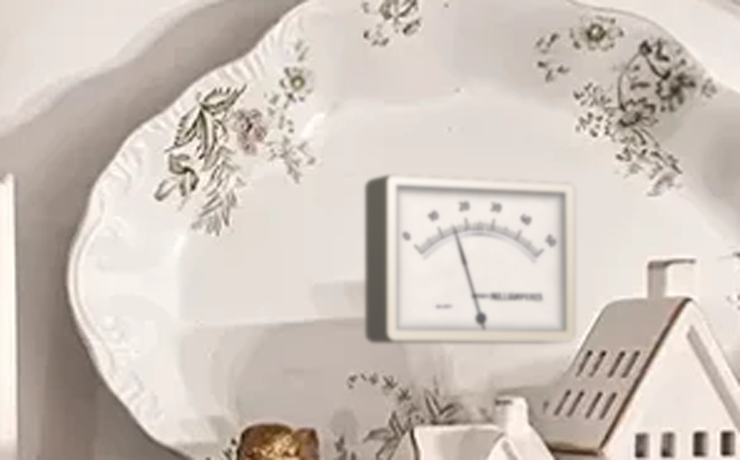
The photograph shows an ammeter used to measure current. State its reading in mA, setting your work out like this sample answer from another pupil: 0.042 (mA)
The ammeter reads 15 (mA)
